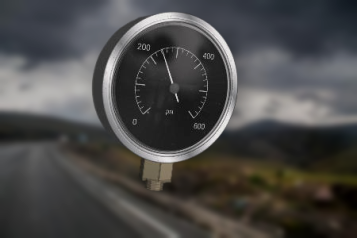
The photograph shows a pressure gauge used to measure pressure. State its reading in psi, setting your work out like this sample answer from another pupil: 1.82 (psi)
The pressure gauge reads 240 (psi)
